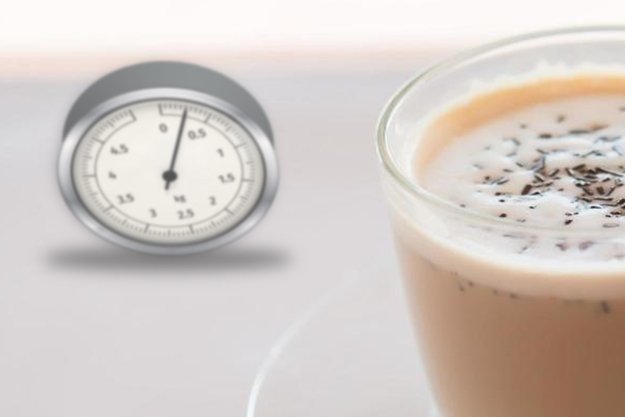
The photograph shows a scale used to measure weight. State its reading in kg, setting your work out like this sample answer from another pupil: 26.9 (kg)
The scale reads 0.25 (kg)
